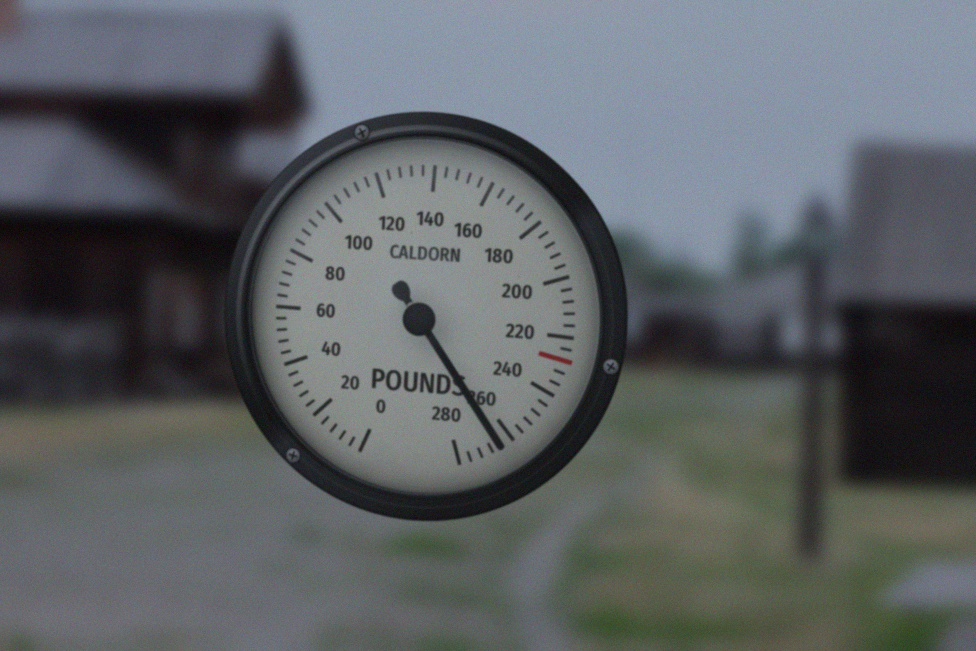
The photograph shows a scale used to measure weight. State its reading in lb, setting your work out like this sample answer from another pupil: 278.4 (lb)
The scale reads 264 (lb)
